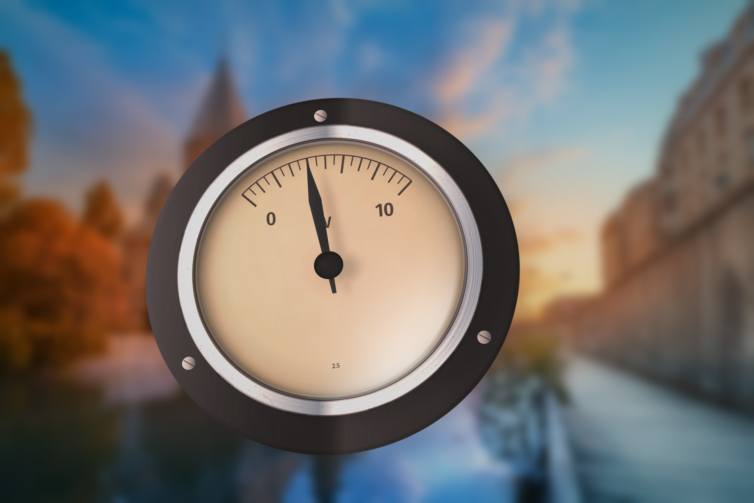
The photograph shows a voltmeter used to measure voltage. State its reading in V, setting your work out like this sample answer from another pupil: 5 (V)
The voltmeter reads 4 (V)
